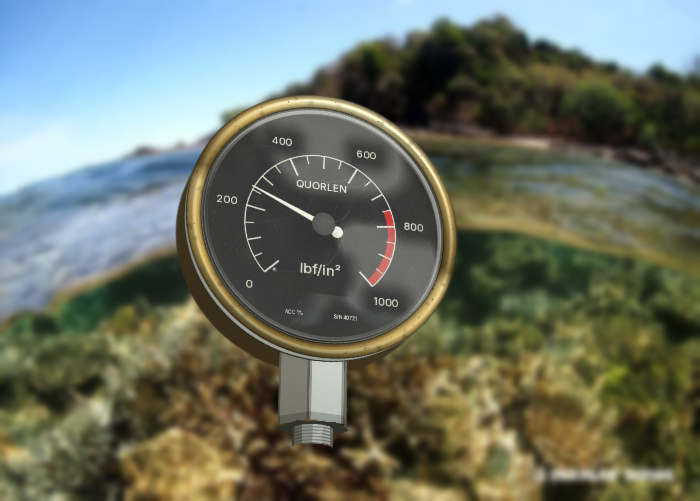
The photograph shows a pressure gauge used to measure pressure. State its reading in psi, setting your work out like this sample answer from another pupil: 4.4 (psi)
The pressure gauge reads 250 (psi)
